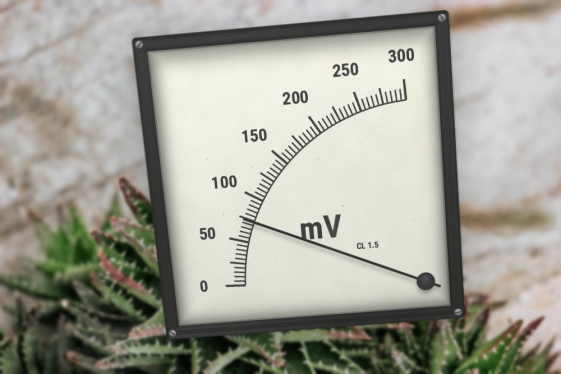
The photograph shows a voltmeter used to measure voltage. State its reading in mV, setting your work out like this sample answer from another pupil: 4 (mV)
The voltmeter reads 75 (mV)
